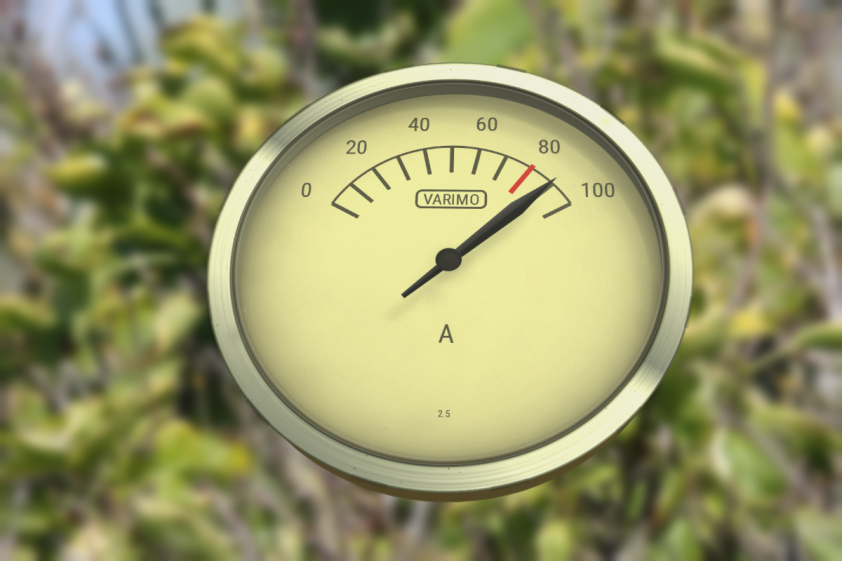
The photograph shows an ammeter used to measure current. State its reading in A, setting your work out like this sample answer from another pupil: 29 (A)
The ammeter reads 90 (A)
